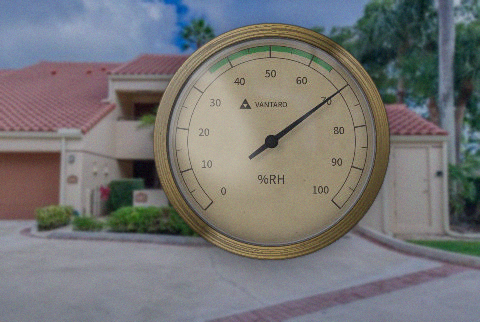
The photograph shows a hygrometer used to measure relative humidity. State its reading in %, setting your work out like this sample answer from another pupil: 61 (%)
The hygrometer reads 70 (%)
